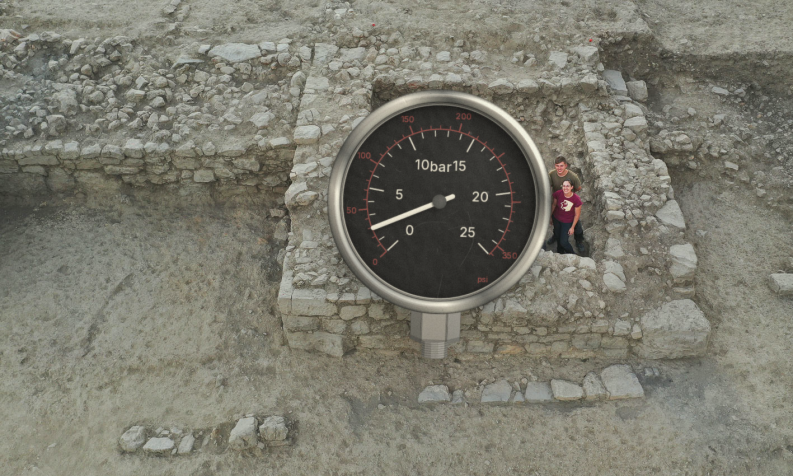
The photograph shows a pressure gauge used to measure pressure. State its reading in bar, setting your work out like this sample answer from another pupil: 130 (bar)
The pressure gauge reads 2 (bar)
